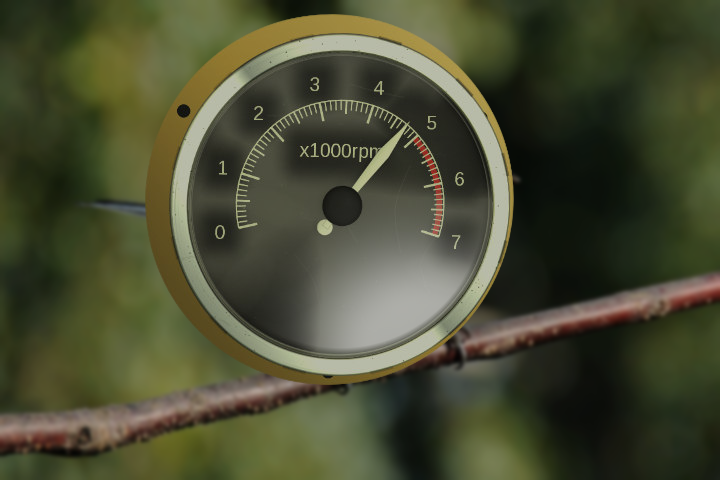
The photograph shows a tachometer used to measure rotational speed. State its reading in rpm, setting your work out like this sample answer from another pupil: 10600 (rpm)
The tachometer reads 4700 (rpm)
